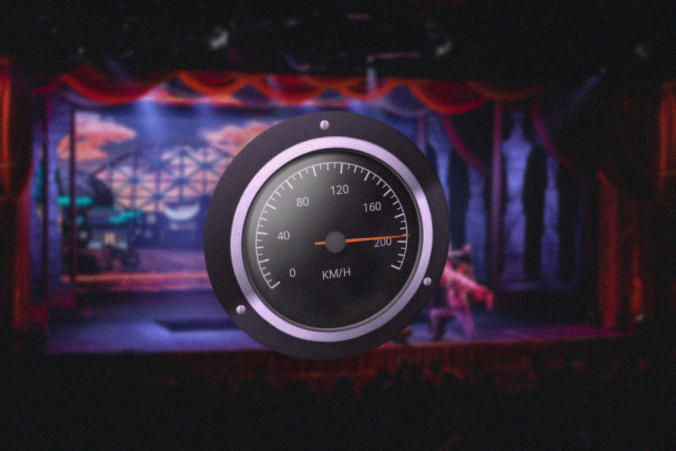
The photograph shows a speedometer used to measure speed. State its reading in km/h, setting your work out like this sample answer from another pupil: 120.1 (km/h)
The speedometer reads 195 (km/h)
